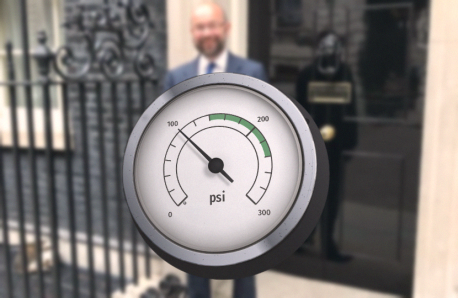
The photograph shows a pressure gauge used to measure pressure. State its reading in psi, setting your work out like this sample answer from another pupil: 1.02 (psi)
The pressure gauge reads 100 (psi)
